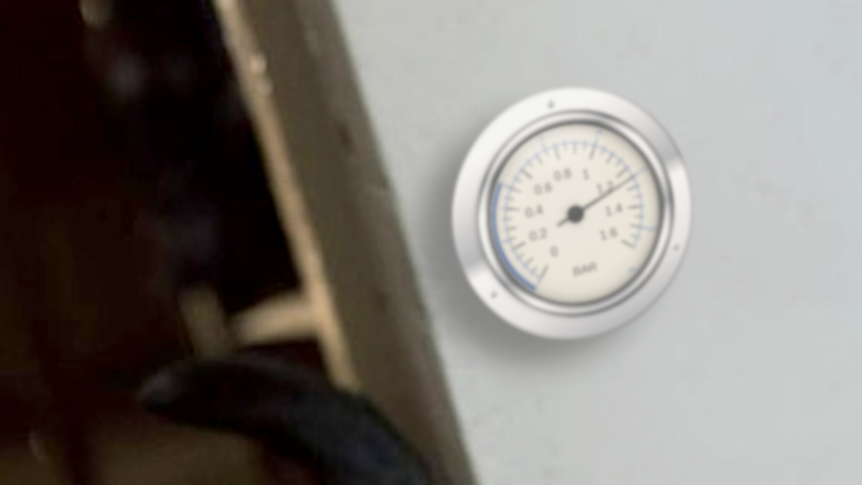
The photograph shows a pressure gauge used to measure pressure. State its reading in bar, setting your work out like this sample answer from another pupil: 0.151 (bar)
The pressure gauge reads 1.25 (bar)
